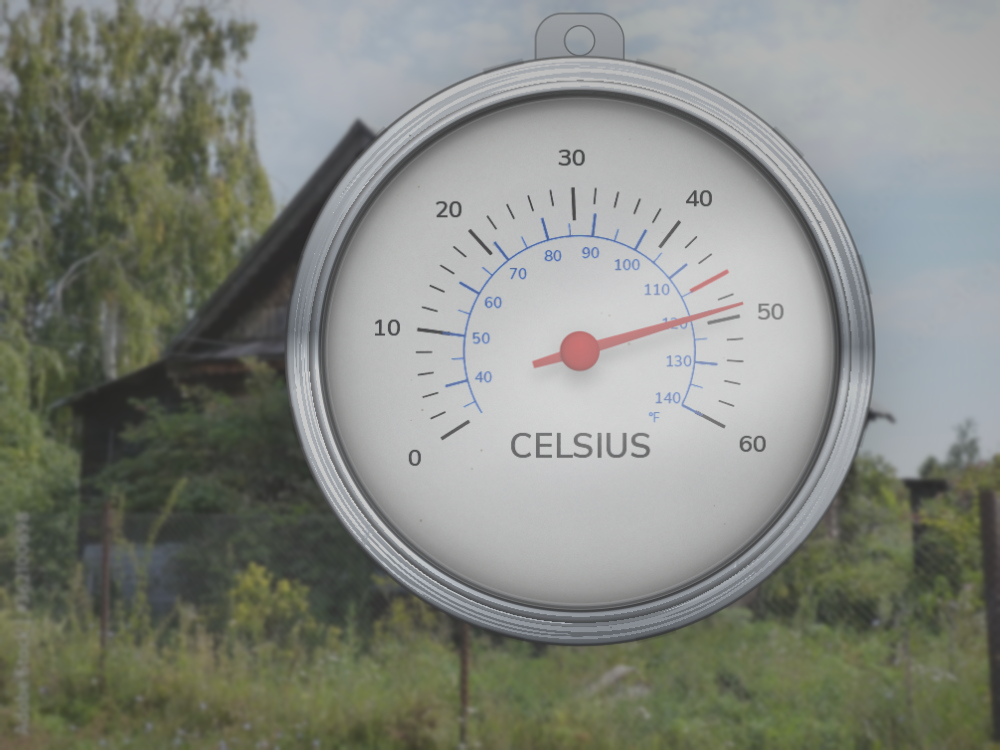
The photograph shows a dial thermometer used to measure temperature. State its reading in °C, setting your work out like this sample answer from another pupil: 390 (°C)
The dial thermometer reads 49 (°C)
